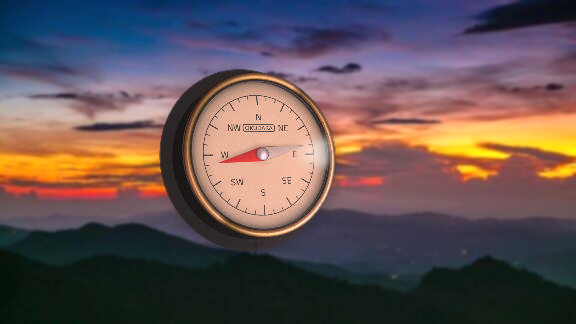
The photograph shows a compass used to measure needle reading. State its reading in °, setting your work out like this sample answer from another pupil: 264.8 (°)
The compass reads 260 (°)
